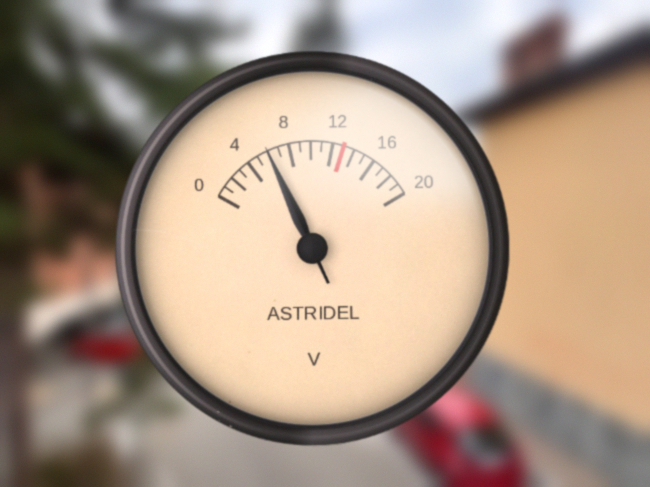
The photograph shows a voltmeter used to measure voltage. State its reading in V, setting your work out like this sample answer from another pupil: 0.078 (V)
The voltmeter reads 6 (V)
